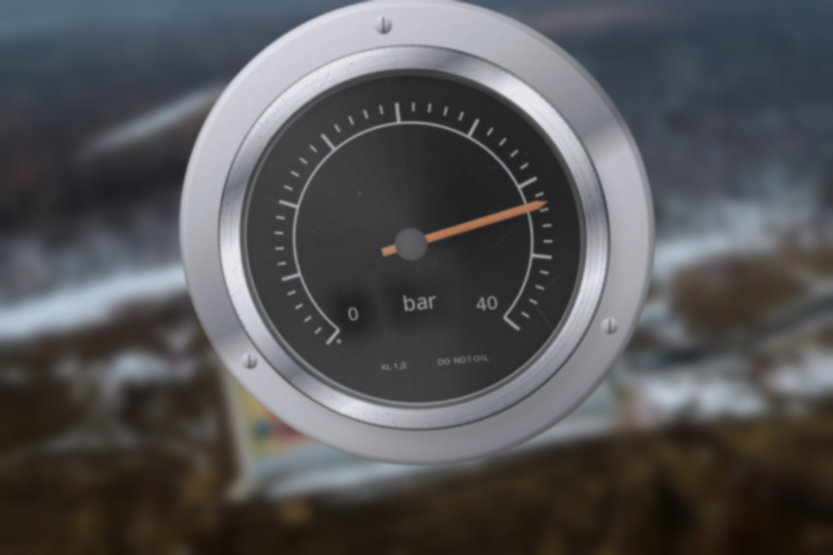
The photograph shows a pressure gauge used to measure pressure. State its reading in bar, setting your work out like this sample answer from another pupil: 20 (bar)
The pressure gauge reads 31.5 (bar)
